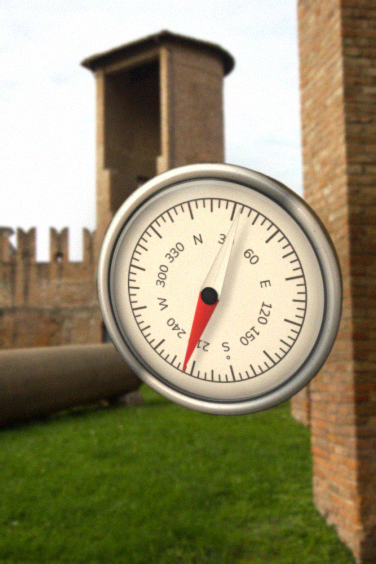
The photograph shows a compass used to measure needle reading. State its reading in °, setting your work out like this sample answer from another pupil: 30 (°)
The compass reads 215 (°)
